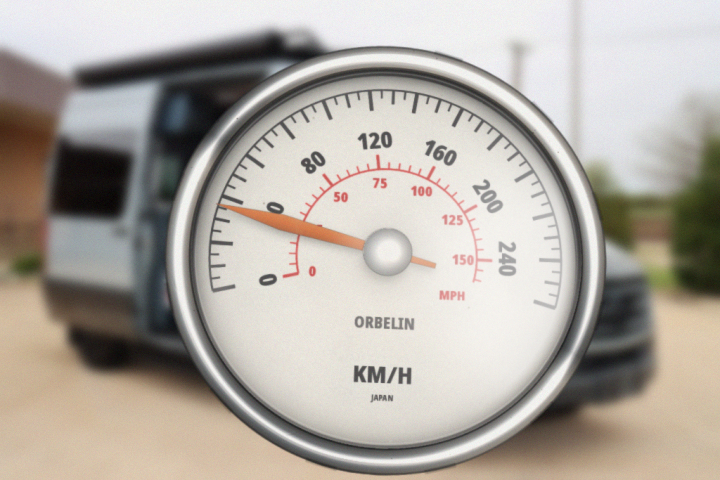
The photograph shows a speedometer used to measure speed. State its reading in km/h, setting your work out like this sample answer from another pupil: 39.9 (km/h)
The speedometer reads 35 (km/h)
